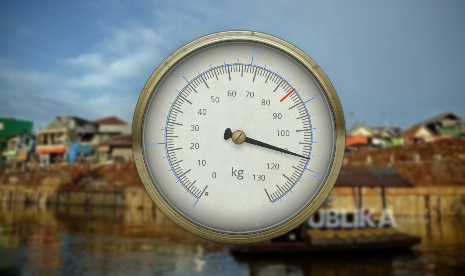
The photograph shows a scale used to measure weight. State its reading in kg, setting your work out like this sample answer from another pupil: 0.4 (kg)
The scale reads 110 (kg)
